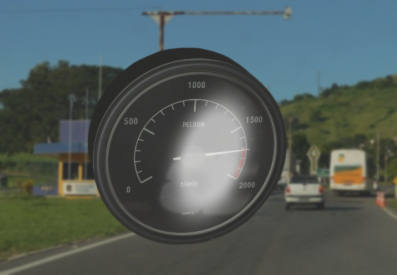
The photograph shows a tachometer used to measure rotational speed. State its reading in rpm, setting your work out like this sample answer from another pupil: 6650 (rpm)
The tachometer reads 1700 (rpm)
